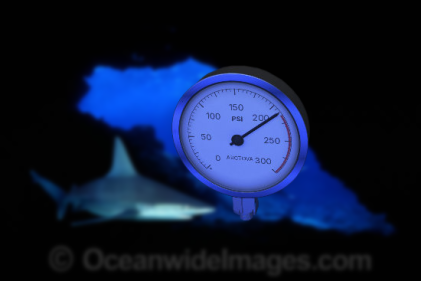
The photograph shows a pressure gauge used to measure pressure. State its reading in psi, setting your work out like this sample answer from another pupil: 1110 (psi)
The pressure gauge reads 210 (psi)
